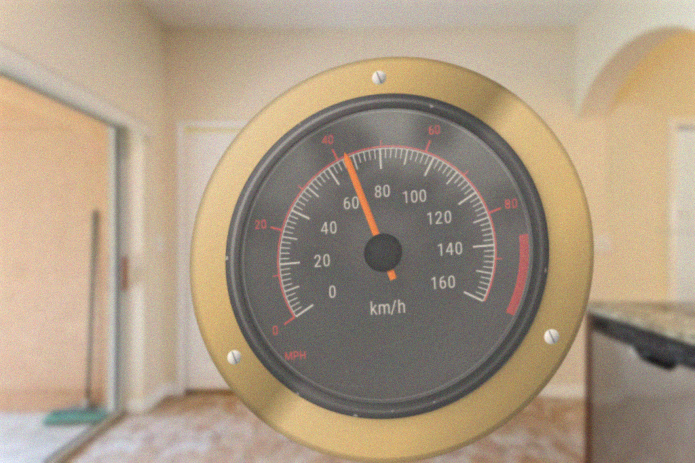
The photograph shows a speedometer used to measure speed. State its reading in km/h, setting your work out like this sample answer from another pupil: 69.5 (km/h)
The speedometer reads 68 (km/h)
